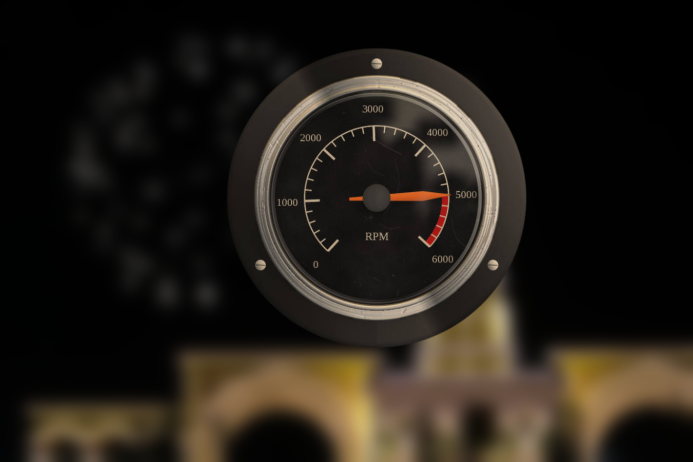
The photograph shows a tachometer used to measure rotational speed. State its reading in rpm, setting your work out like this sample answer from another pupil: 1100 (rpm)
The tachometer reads 5000 (rpm)
